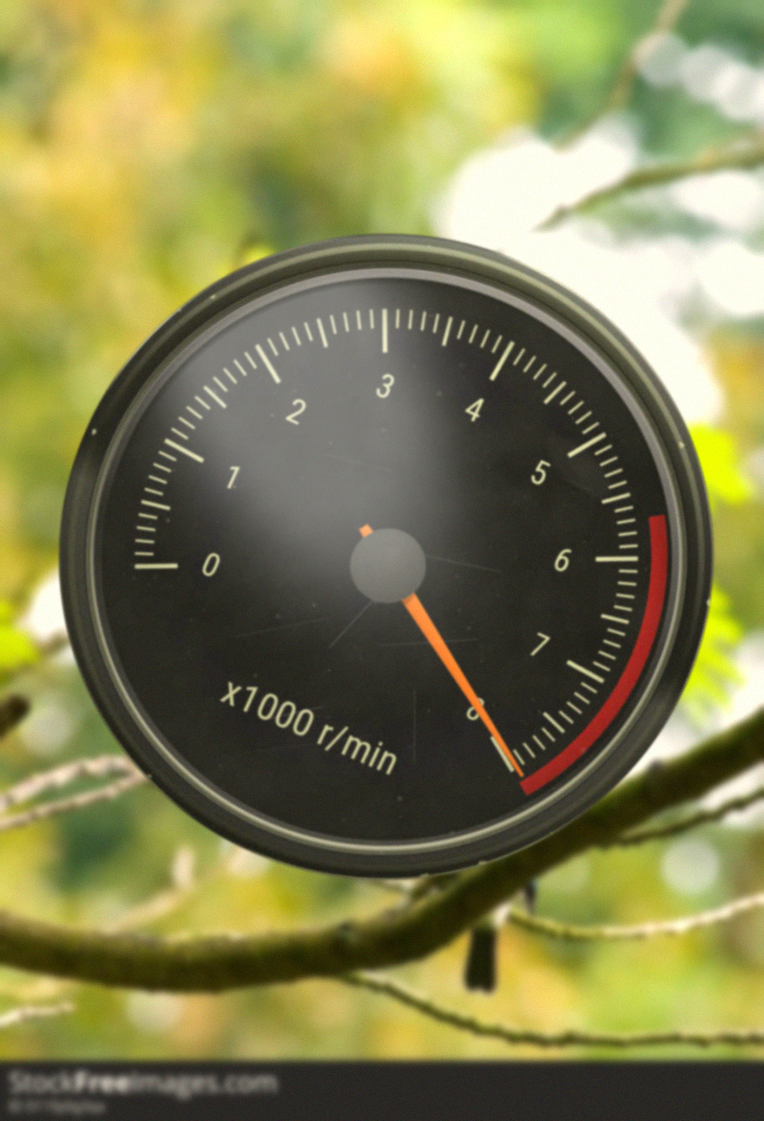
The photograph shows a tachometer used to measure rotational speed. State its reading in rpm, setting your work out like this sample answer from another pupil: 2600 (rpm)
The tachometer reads 7950 (rpm)
